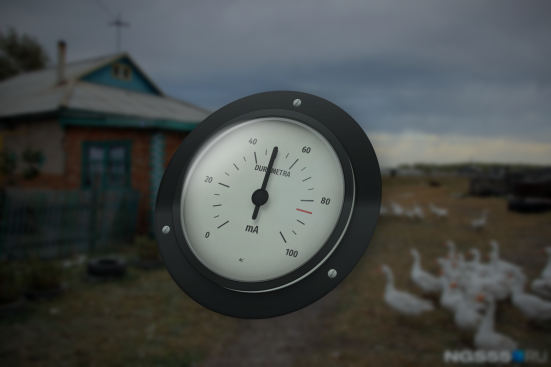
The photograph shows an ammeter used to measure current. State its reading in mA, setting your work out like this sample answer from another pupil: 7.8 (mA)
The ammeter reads 50 (mA)
